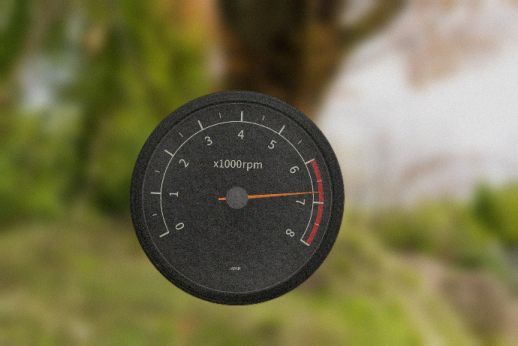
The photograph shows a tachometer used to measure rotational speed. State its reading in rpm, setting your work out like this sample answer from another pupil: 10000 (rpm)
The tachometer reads 6750 (rpm)
